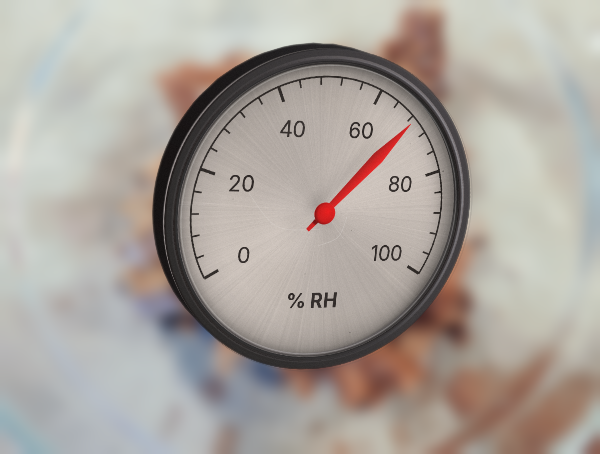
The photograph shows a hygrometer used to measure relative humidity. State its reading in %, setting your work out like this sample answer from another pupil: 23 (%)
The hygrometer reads 68 (%)
